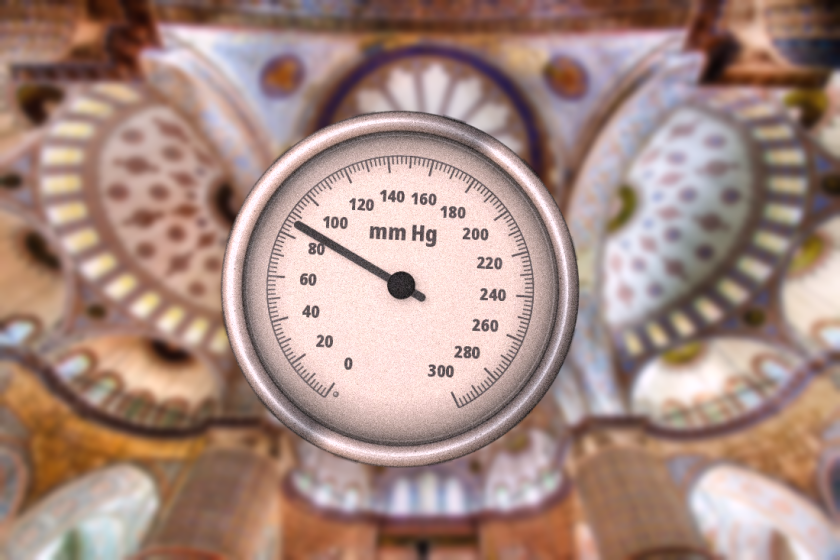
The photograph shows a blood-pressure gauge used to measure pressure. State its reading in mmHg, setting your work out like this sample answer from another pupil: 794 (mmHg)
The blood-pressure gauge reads 86 (mmHg)
